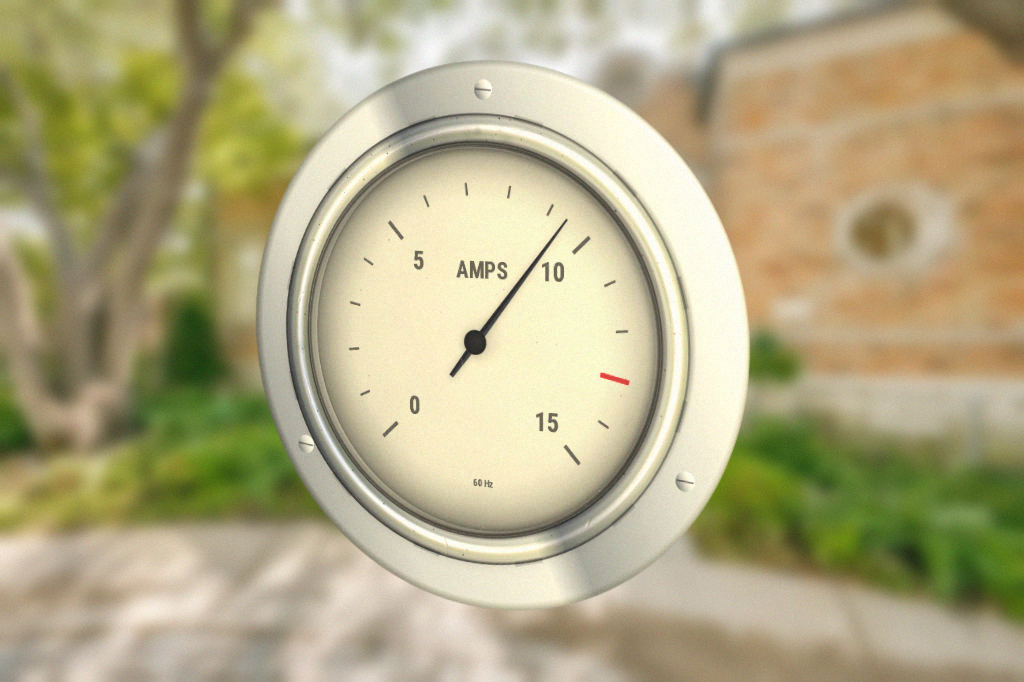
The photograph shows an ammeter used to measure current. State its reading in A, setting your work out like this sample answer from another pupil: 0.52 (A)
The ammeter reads 9.5 (A)
